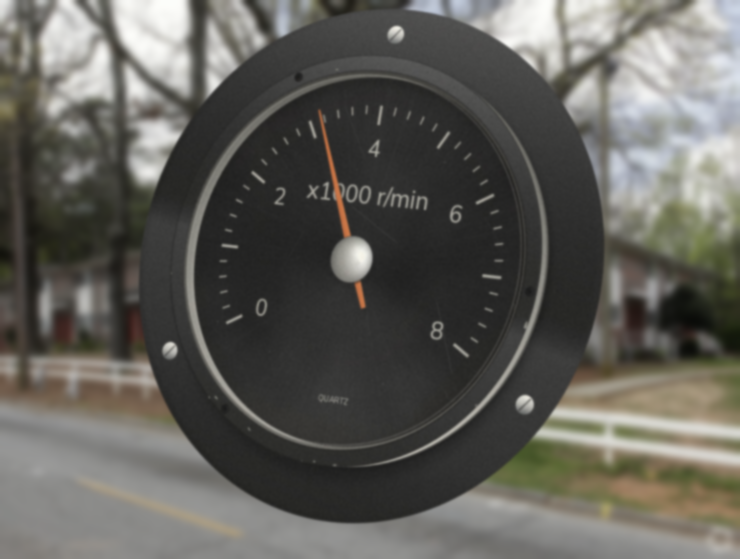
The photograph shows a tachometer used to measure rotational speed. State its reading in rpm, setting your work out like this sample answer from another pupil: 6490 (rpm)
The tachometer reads 3200 (rpm)
